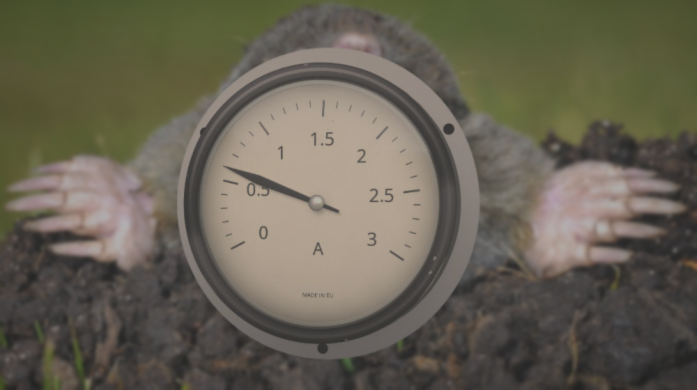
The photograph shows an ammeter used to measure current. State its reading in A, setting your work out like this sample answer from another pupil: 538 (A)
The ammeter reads 0.6 (A)
